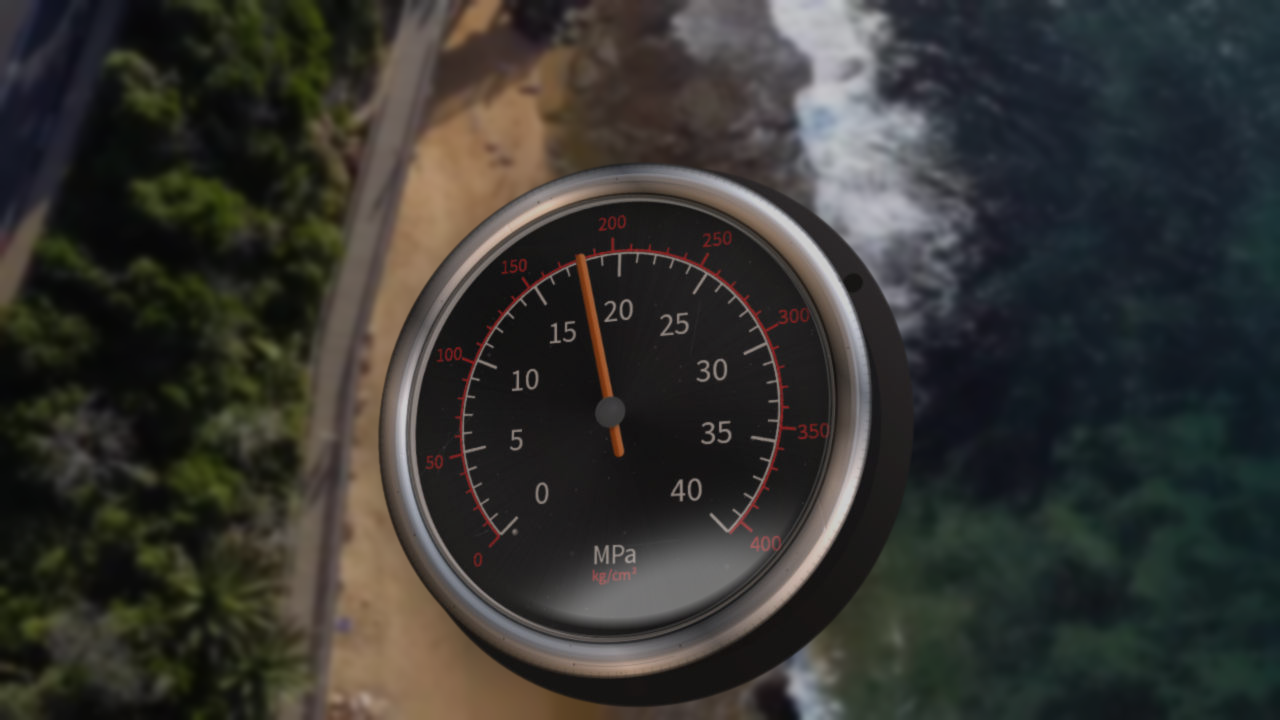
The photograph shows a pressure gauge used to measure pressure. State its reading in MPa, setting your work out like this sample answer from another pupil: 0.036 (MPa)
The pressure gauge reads 18 (MPa)
